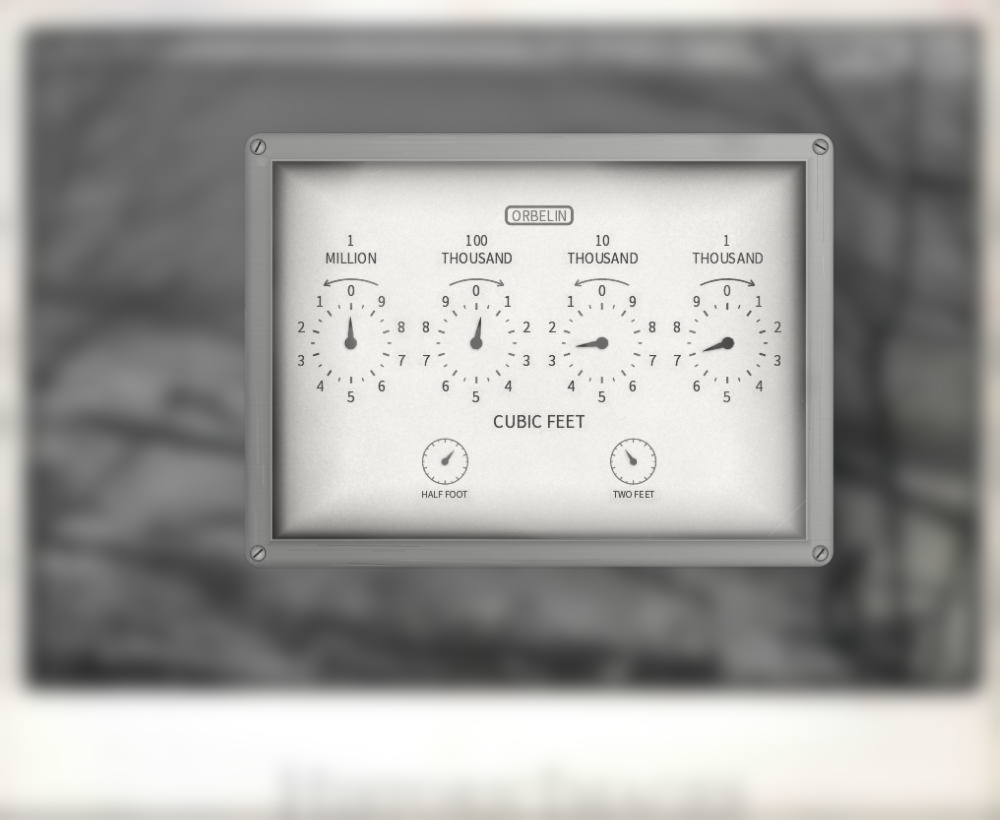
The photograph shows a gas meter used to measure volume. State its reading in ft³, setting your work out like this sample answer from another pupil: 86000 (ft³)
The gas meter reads 2700 (ft³)
